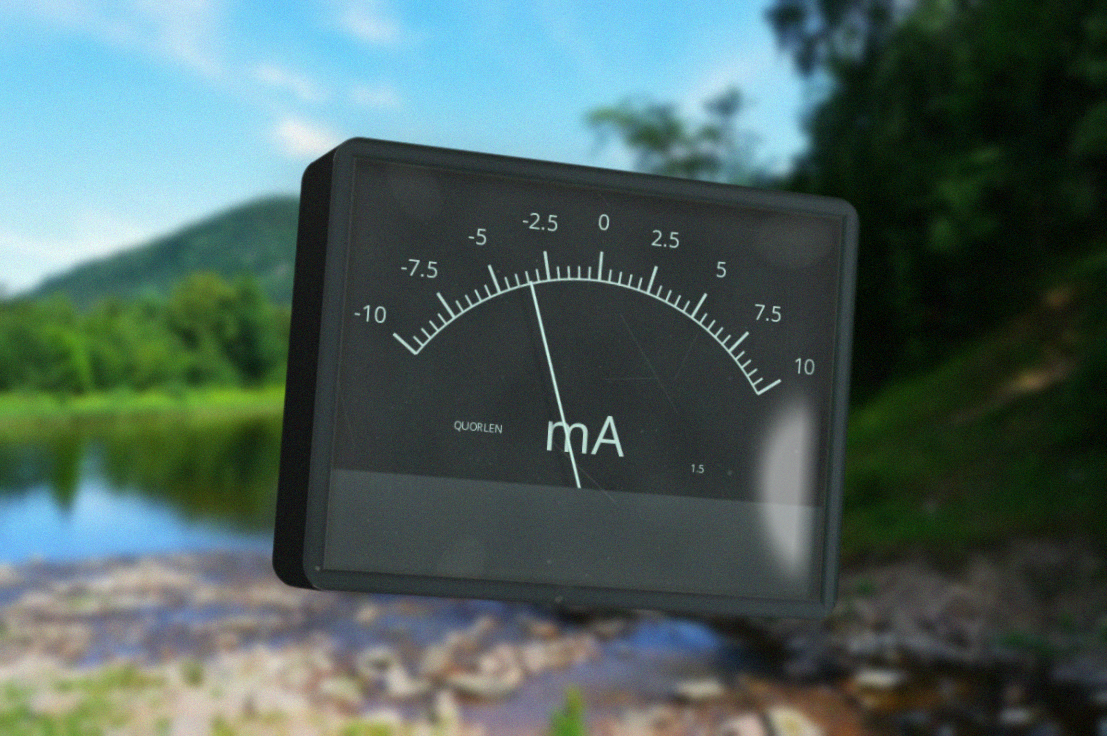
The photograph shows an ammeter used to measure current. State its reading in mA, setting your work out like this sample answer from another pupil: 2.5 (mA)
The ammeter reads -3.5 (mA)
